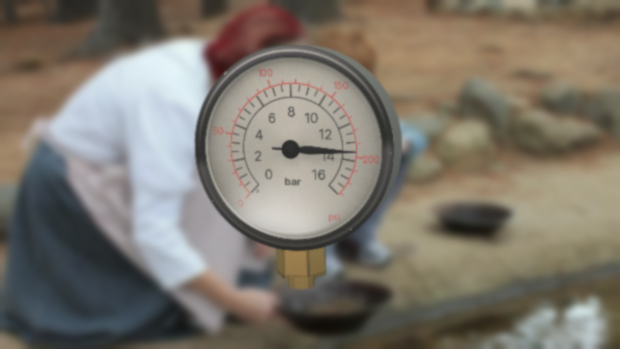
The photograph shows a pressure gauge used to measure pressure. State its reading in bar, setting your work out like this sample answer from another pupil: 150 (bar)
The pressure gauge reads 13.5 (bar)
